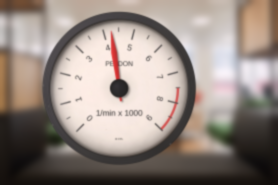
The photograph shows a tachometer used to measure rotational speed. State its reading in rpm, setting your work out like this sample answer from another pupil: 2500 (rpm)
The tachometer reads 4250 (rpm)
